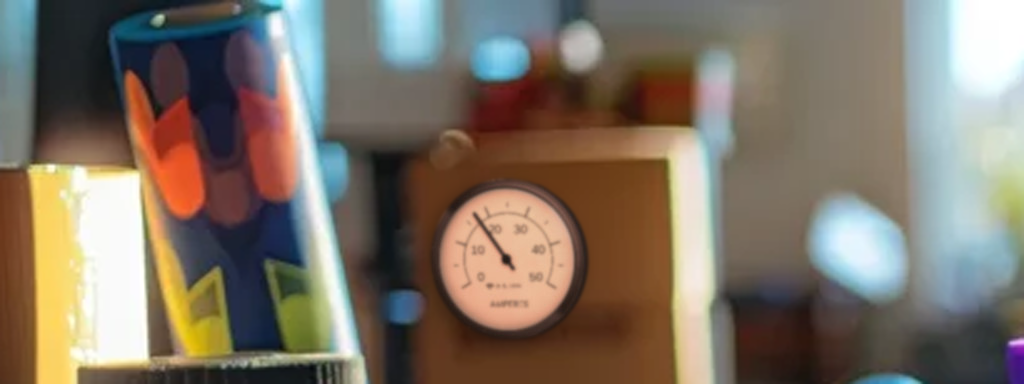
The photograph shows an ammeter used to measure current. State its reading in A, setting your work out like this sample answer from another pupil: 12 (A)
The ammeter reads 17.5 (A)
